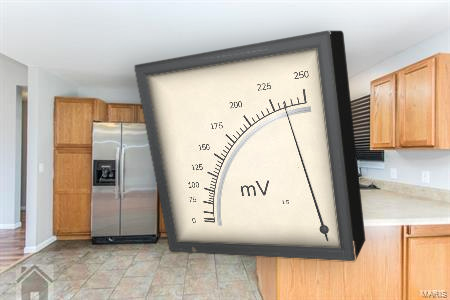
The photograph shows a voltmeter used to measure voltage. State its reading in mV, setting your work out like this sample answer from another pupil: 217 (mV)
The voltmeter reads 235 (mV)
